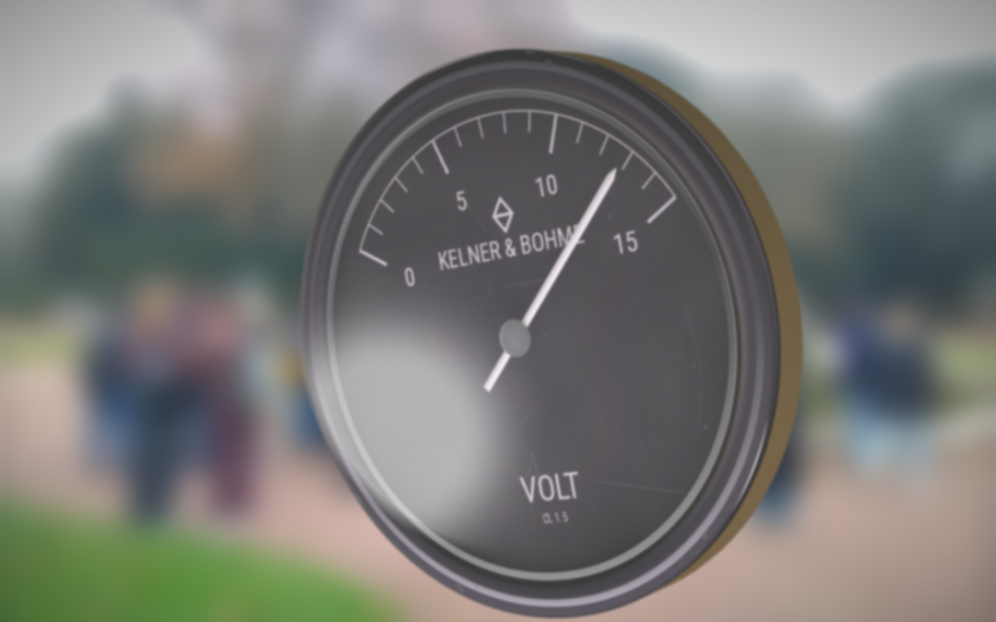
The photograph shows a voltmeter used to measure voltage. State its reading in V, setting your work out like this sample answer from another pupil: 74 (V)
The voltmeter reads 13 (V)
